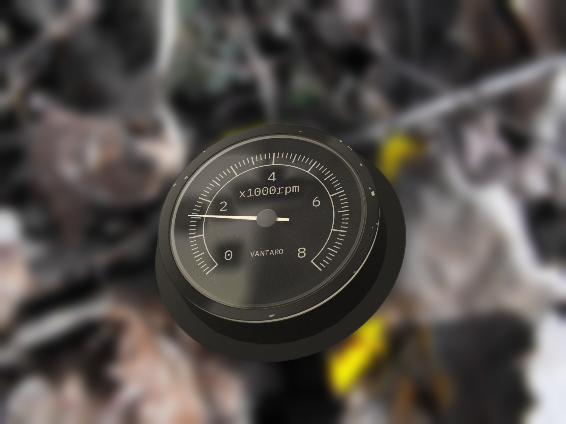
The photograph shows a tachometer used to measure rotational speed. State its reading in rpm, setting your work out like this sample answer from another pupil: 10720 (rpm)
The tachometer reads 1500 (rpm)
